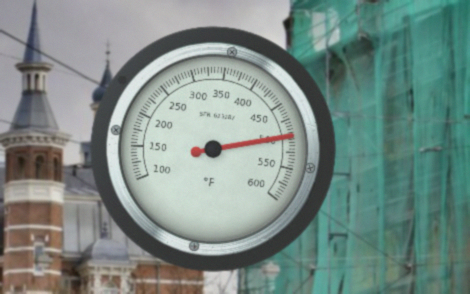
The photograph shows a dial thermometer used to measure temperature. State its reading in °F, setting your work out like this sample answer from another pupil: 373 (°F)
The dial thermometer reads 500 (°F)
